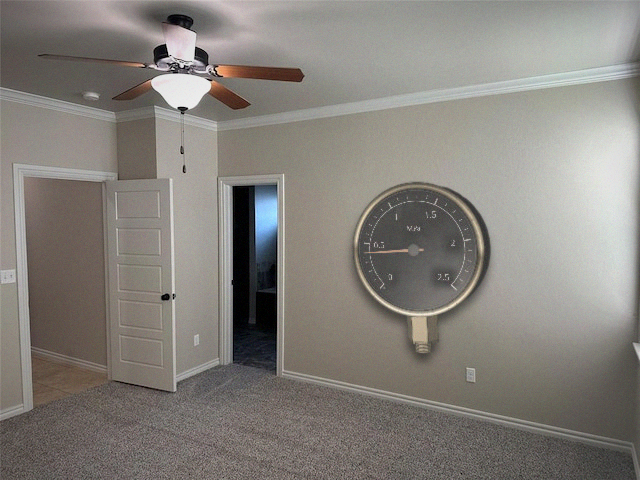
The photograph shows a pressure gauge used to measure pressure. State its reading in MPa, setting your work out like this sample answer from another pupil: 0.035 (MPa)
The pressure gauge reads 0.4 (MPa)
